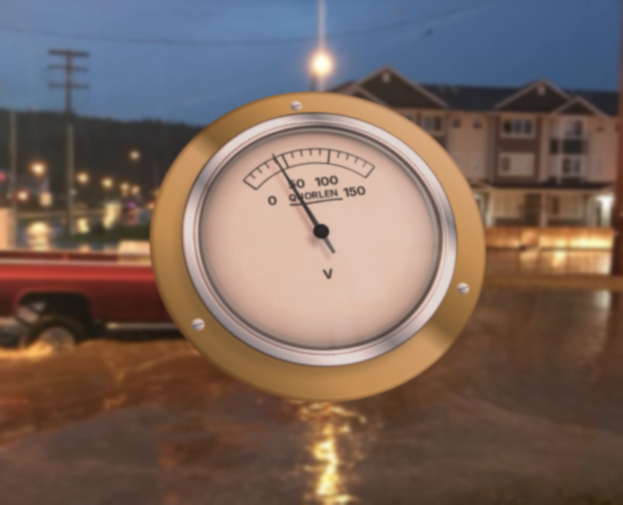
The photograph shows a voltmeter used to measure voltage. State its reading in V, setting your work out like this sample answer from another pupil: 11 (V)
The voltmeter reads 40 (V)
